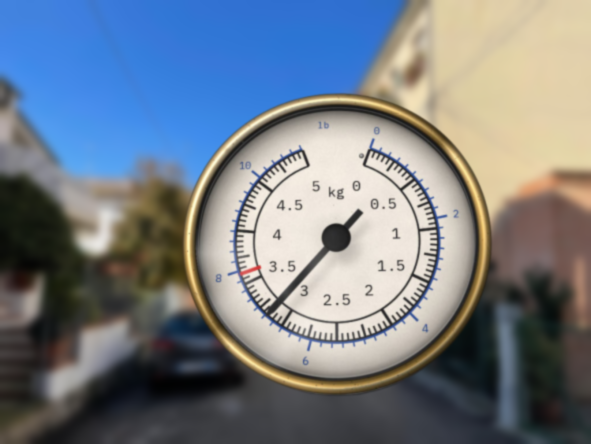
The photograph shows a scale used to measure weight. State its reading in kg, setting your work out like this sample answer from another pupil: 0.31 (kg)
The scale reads 3.15 (kg)
